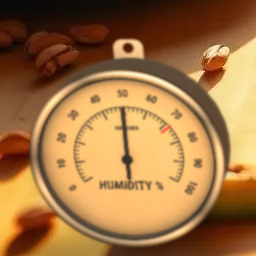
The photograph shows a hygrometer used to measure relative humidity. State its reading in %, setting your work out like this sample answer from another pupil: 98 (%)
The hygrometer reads 50 (%)
